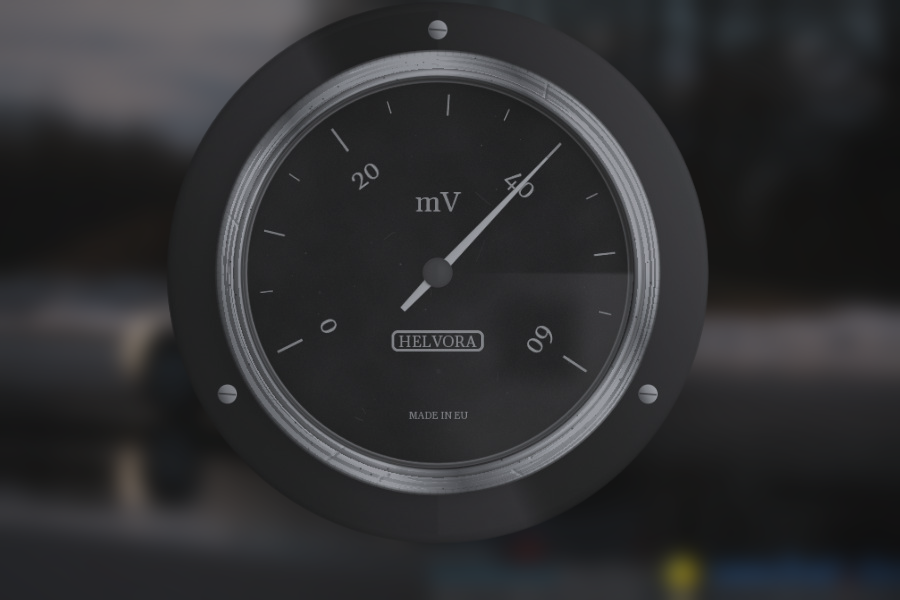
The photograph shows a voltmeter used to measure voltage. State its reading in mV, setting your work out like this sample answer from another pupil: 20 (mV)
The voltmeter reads 40 (mV)
